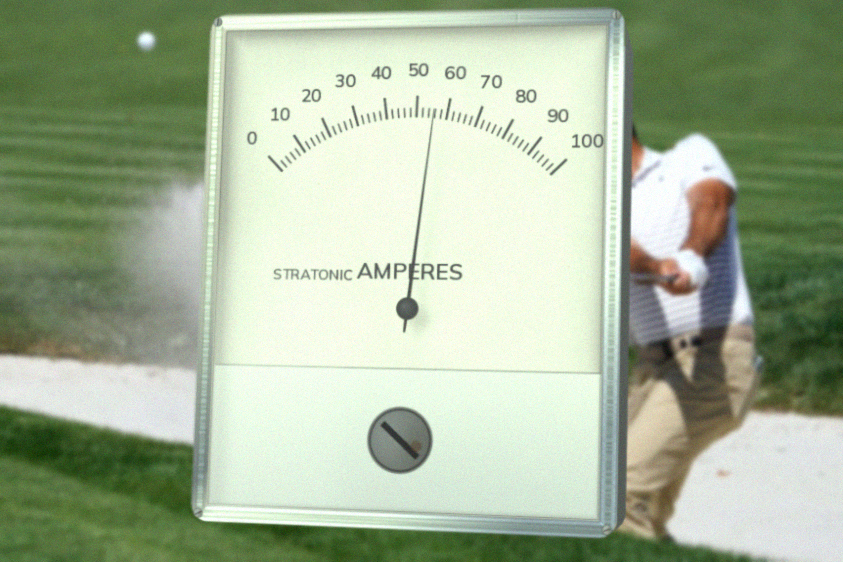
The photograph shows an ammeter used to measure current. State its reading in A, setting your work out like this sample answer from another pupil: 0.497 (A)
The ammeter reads 56 (A)
